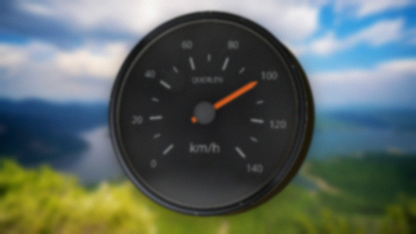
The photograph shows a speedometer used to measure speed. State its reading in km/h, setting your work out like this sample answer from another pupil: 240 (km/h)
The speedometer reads 100 (km/h)
